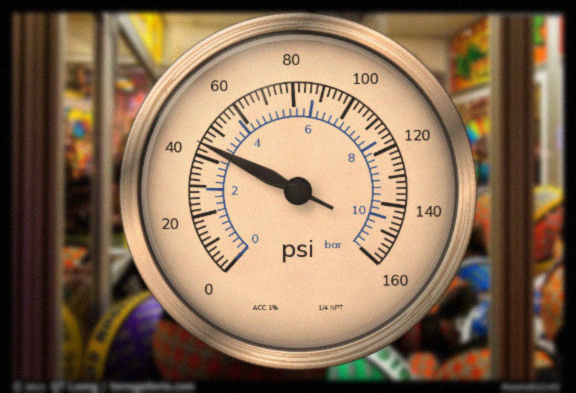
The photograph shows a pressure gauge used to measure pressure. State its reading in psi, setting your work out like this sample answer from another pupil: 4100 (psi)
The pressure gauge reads 44 (psi)
